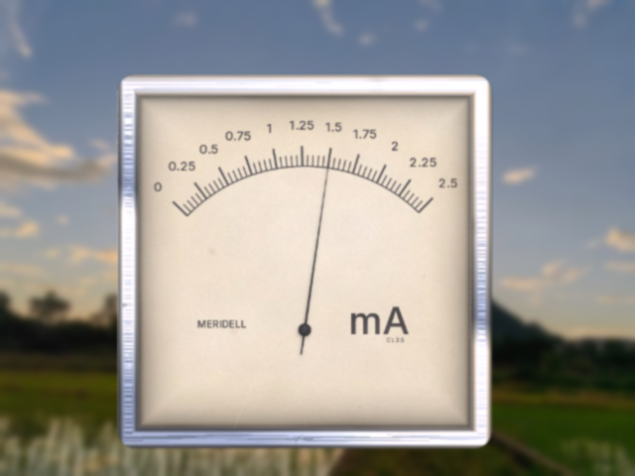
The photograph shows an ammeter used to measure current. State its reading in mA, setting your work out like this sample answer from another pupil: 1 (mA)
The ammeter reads 1.5 (mA)
